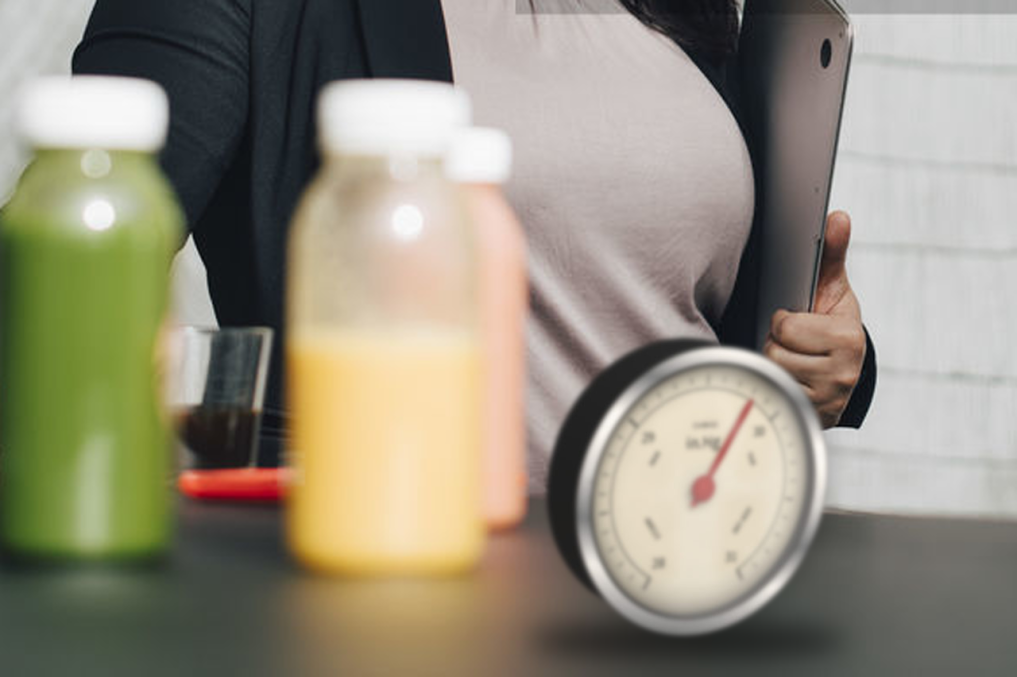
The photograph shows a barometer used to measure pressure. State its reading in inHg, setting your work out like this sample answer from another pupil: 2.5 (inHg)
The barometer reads 29.8 (inHg)
